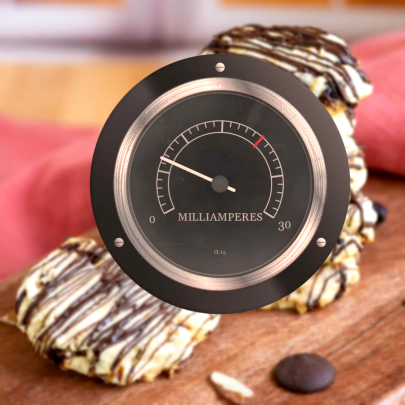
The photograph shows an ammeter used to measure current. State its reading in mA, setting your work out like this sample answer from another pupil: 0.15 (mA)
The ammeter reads 6.5 (mA)
